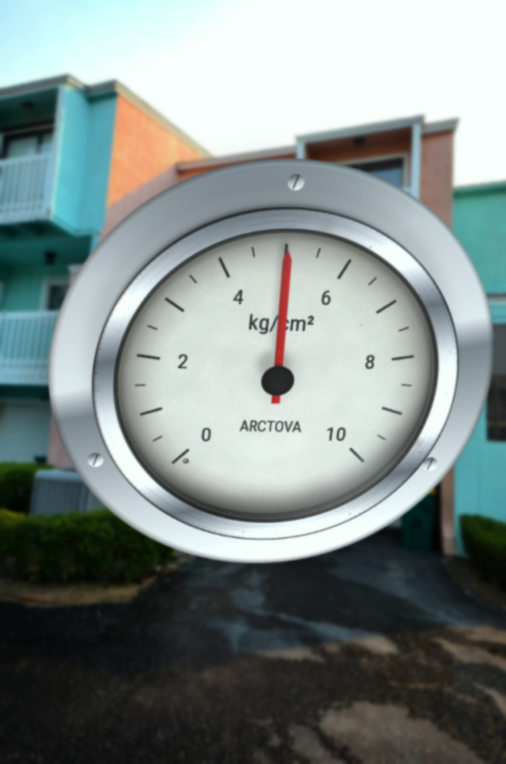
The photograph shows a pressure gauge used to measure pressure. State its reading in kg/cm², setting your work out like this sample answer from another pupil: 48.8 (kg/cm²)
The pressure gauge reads 5 (kg/cm²)
